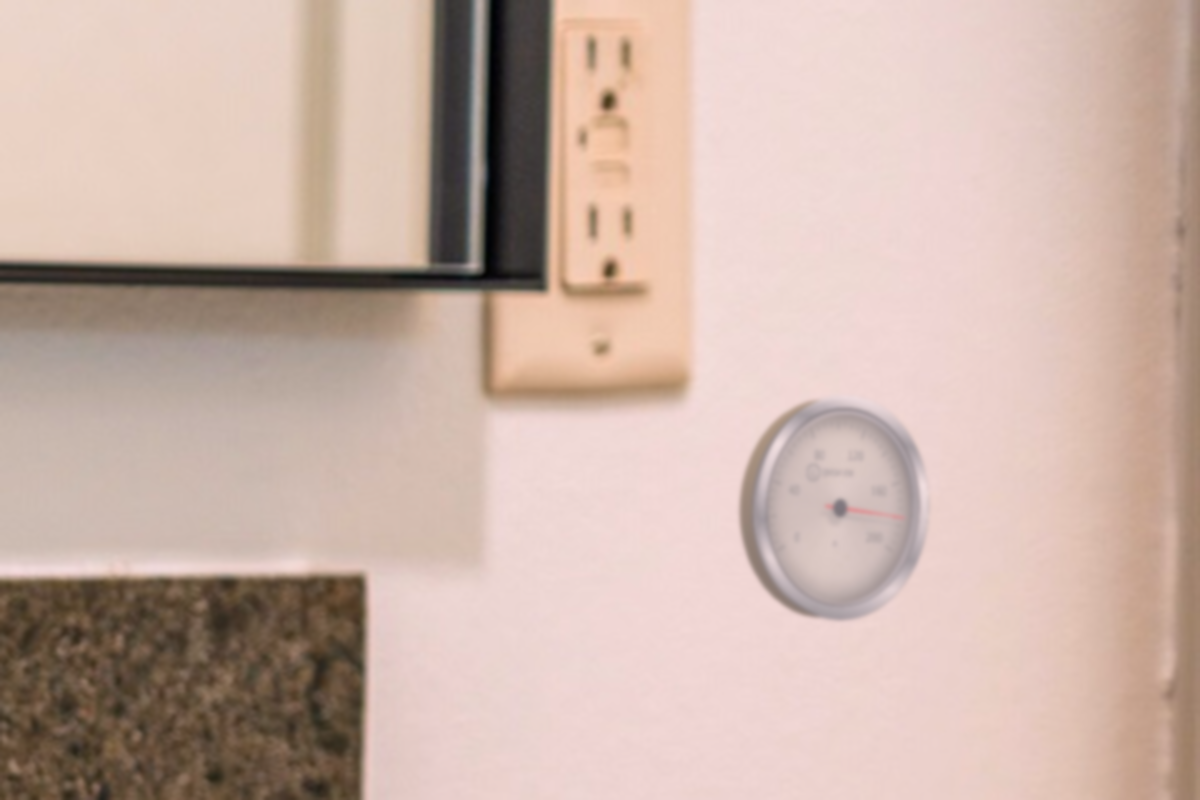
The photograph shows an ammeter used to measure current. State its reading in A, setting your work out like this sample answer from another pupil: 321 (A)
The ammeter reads 180 (A)
